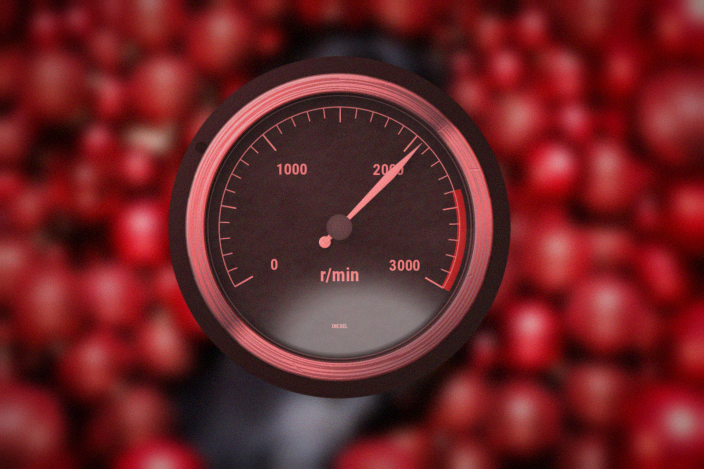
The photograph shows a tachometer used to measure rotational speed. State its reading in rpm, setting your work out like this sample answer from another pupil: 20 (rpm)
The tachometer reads 2050 (rpm)
